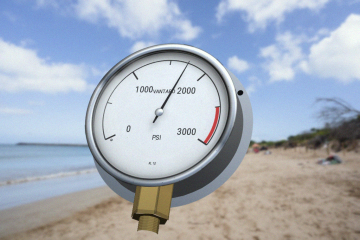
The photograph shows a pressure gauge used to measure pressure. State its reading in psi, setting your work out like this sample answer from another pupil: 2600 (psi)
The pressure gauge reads 1750 (psi)
